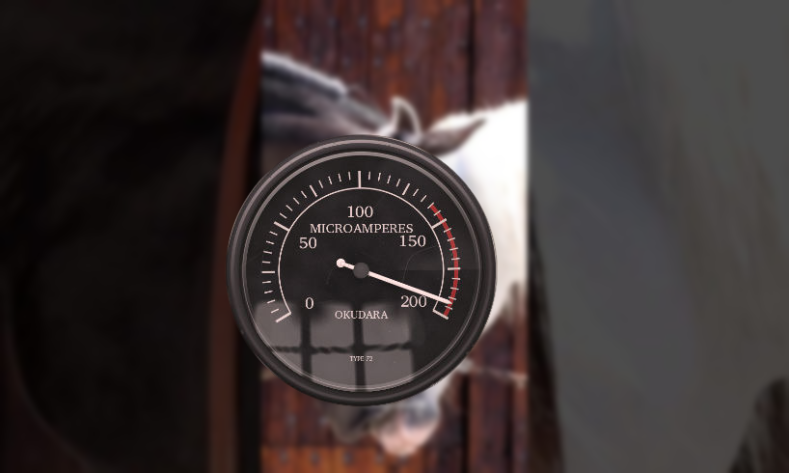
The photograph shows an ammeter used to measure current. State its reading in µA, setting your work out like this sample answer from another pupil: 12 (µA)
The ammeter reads 192.5 (µA)
